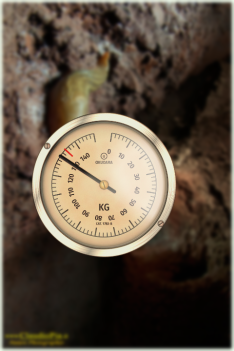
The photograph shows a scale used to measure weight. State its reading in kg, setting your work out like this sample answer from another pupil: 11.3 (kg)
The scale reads 130 (kg)
